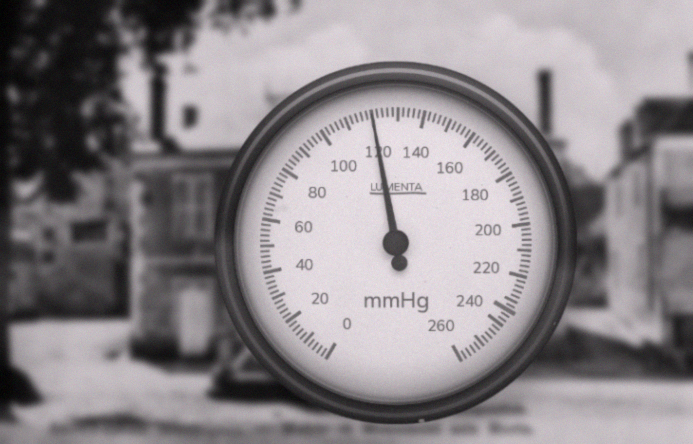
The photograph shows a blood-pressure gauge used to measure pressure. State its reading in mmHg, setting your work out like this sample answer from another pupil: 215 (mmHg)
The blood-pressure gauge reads 120 (mmHg)
